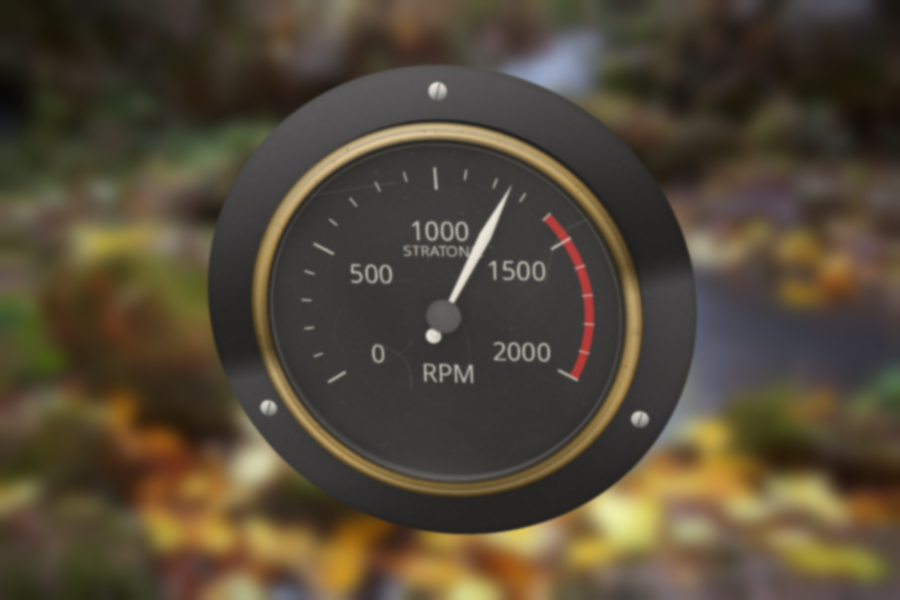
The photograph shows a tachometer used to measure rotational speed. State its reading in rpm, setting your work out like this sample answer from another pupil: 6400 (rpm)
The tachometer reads 1250 (rpm)
